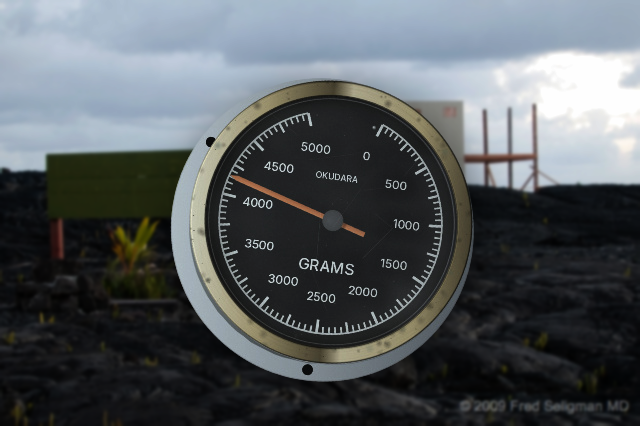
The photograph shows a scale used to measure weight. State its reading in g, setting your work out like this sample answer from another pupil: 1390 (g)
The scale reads 4150 (g)
